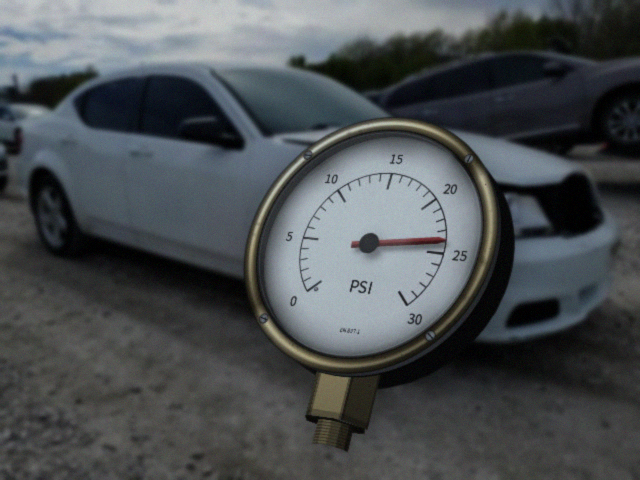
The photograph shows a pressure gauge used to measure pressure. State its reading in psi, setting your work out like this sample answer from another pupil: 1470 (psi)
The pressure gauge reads 24 (psi)
